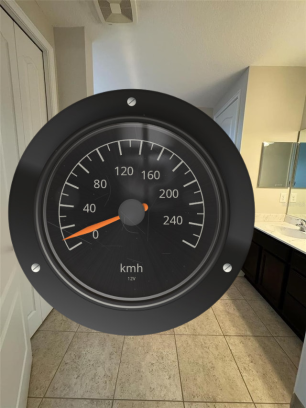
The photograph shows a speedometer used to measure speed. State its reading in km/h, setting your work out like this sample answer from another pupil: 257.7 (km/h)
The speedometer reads 10 (km/h)
